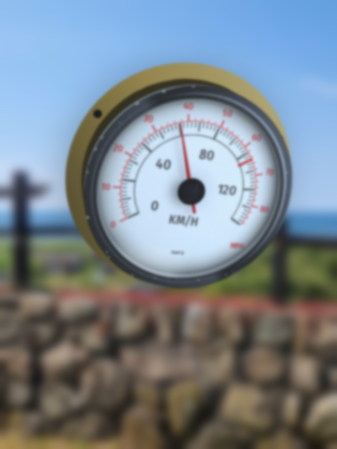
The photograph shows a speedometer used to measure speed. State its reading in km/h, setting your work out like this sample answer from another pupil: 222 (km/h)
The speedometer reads 60 (km/h)
